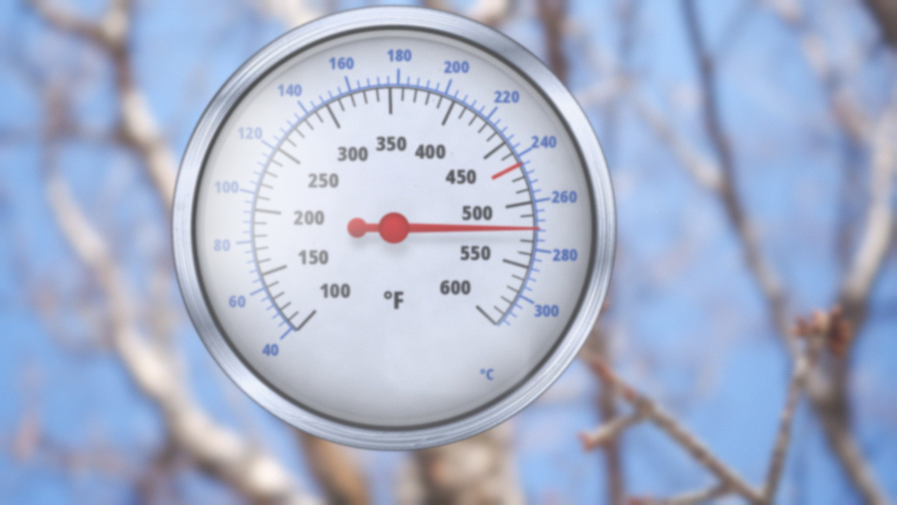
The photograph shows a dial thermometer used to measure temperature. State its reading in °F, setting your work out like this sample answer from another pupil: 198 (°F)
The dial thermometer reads 520 (°F)
